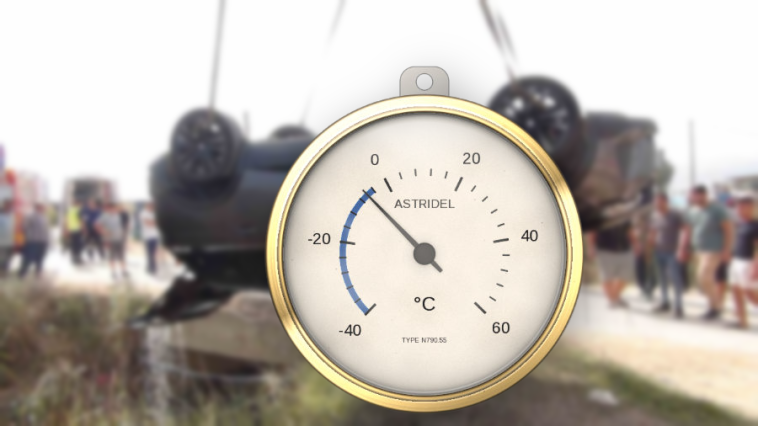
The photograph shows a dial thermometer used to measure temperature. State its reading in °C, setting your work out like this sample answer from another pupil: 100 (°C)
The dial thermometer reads -6 (°C)
